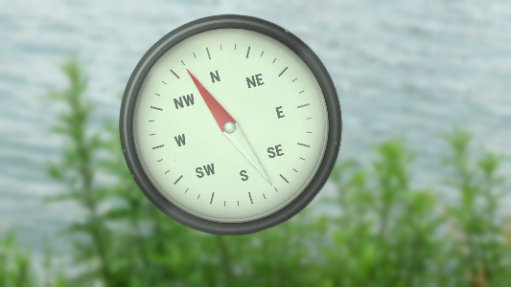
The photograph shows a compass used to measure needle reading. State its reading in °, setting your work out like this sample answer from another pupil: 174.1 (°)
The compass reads 340 (°)
